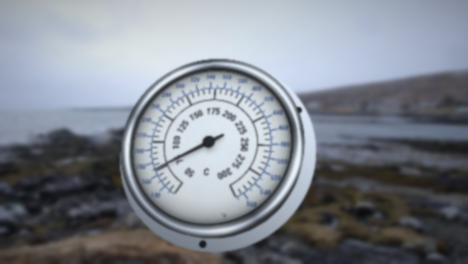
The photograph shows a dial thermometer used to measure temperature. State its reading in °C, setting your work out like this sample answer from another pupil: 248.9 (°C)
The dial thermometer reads 75 (°C)
